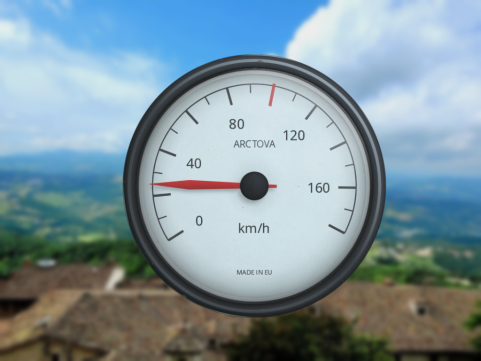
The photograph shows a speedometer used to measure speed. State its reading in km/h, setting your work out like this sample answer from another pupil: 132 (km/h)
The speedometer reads 25 (km/h)
